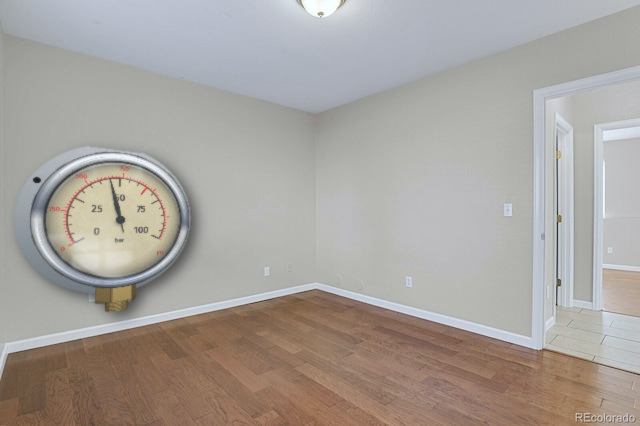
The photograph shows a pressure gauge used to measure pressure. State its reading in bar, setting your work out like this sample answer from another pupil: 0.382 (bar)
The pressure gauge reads 45 (bar)
